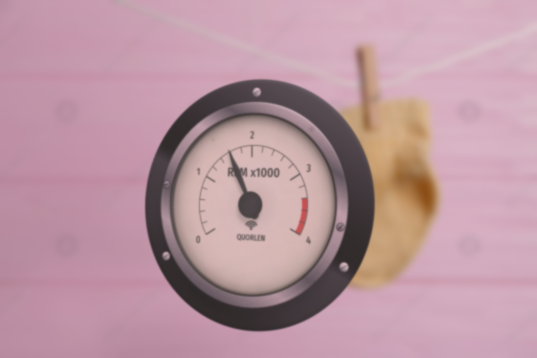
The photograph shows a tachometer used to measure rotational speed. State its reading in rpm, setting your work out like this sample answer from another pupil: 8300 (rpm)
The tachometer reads 1600 (rpm)
